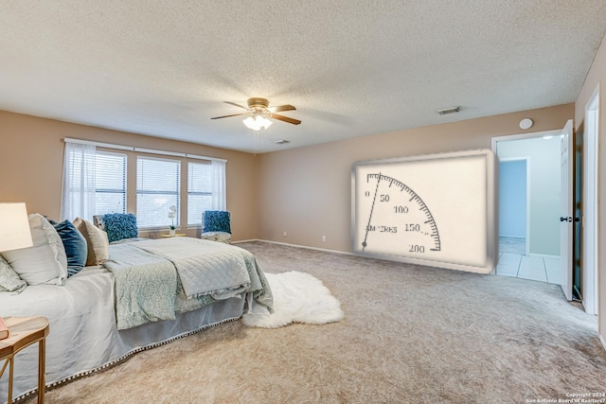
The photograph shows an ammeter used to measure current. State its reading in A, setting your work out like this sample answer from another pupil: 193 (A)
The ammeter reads 25 (A)
